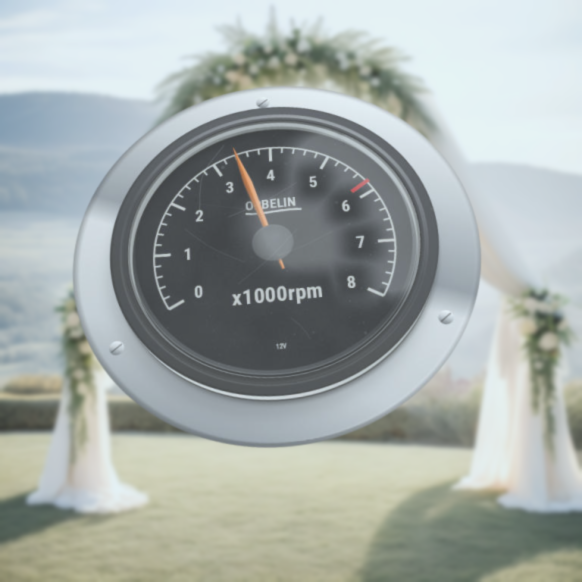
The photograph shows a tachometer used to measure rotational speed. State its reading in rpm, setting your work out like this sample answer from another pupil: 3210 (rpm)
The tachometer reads 3400 (rpm)
